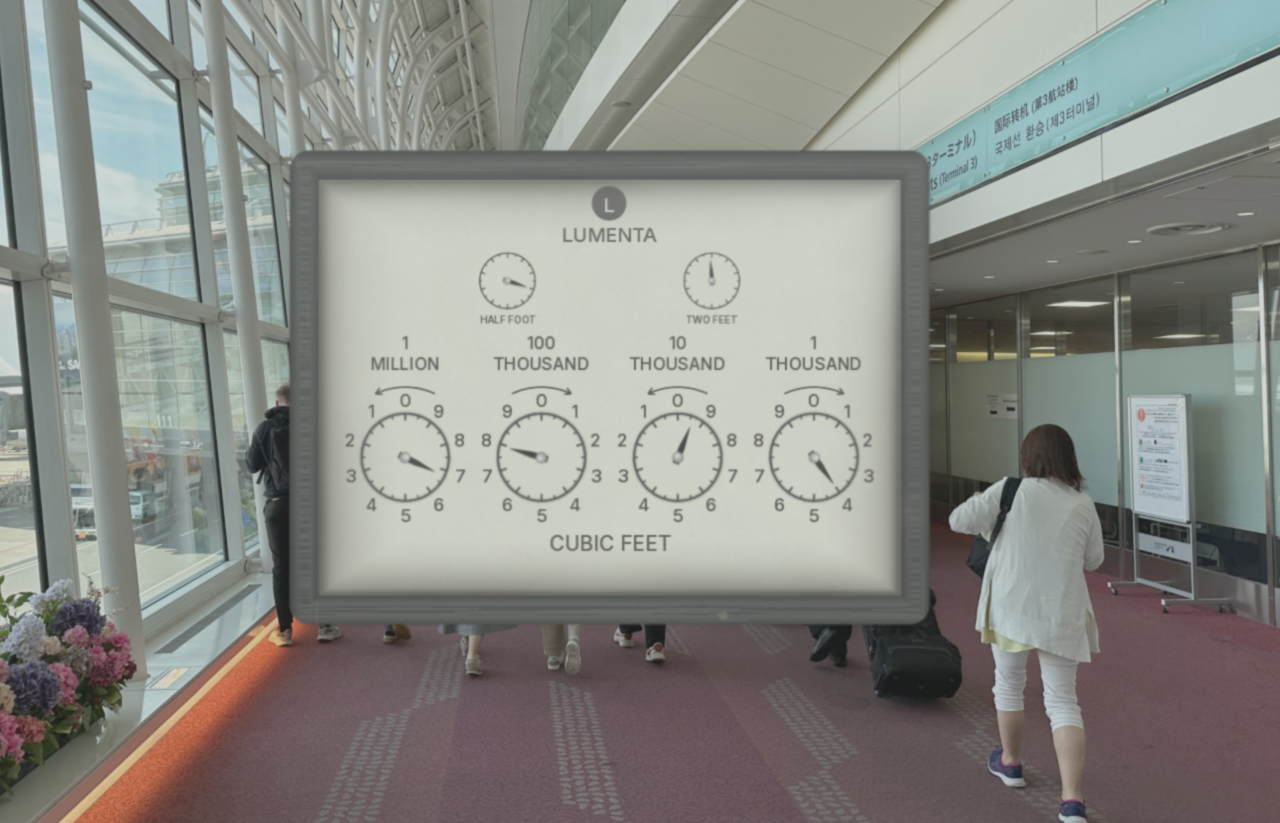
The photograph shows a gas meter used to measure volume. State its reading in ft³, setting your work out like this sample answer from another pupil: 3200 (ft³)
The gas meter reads 679400 (ft³)
